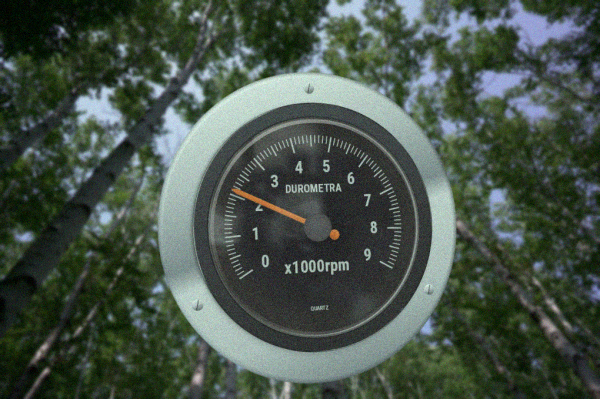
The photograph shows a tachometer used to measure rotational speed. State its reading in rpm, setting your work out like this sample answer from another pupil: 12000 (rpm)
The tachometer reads 2100 (rpm)
